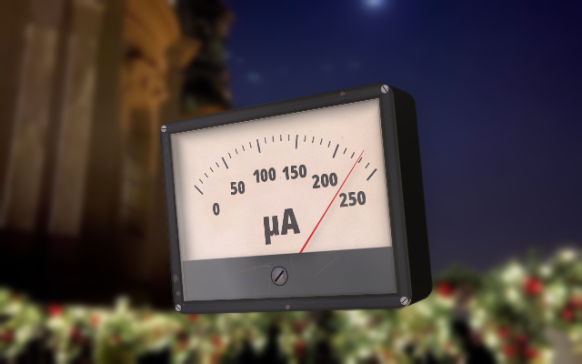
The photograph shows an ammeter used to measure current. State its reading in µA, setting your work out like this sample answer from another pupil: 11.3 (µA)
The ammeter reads 230 (µA)
